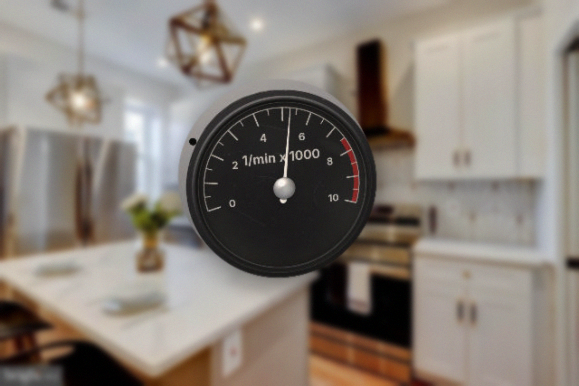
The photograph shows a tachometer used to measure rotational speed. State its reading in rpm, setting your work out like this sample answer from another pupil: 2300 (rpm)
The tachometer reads 5250 (rpm)
